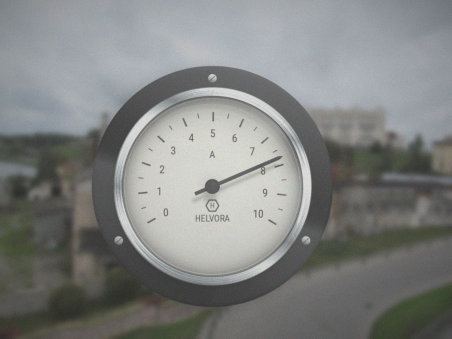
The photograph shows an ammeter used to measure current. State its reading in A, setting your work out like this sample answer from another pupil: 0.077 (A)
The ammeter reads 7.75 (A)
